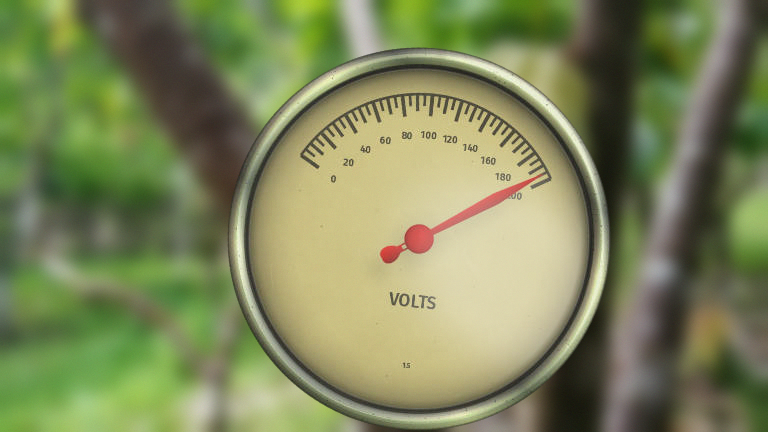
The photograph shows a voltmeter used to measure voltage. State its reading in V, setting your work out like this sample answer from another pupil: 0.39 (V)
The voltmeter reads 195 (V)
